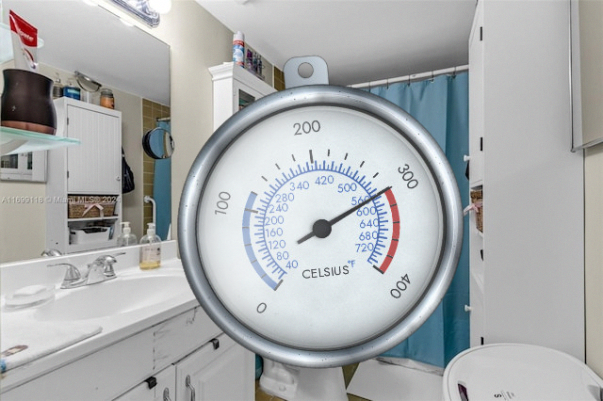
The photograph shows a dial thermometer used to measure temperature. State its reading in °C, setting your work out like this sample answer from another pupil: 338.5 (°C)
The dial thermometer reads 300 (°C)
